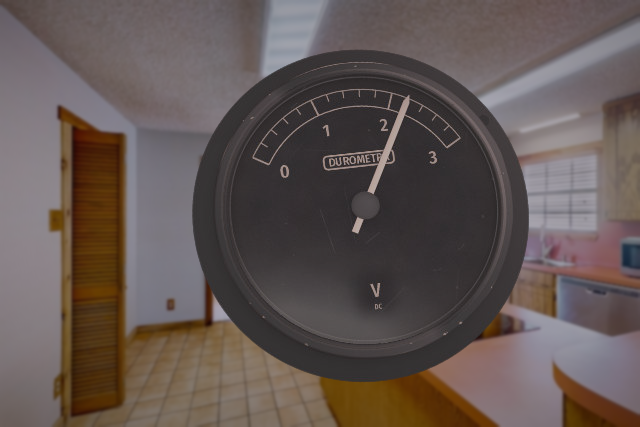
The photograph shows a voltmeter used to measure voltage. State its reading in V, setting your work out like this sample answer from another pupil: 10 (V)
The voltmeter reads 2.2 (V)
